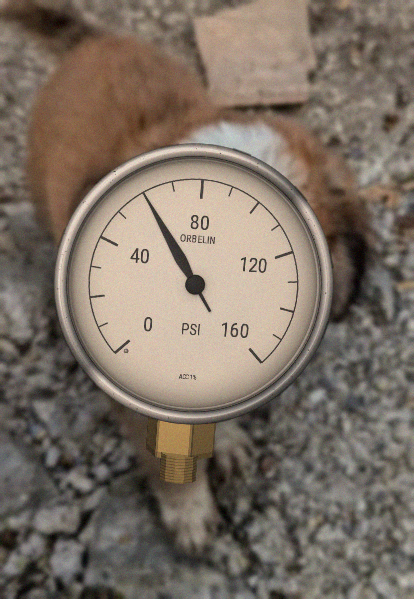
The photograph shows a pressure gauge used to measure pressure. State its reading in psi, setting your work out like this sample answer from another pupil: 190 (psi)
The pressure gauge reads 60 (psi)
